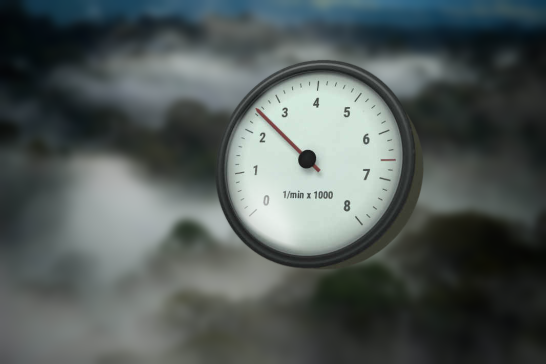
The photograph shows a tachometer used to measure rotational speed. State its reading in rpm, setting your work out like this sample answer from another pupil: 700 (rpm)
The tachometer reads 2500 (rpm)
